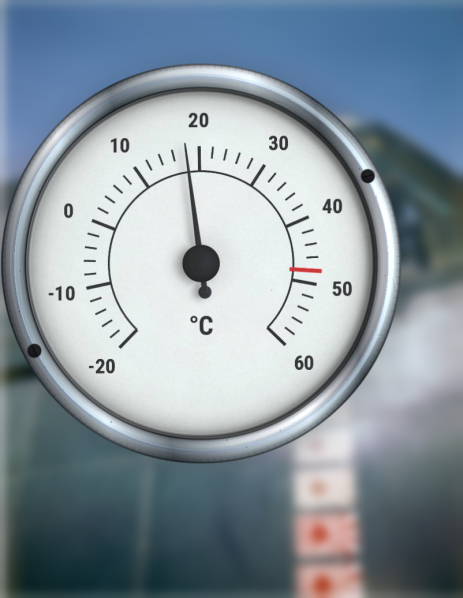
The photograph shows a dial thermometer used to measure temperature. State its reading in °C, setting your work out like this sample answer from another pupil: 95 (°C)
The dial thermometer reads 18 (°C)
